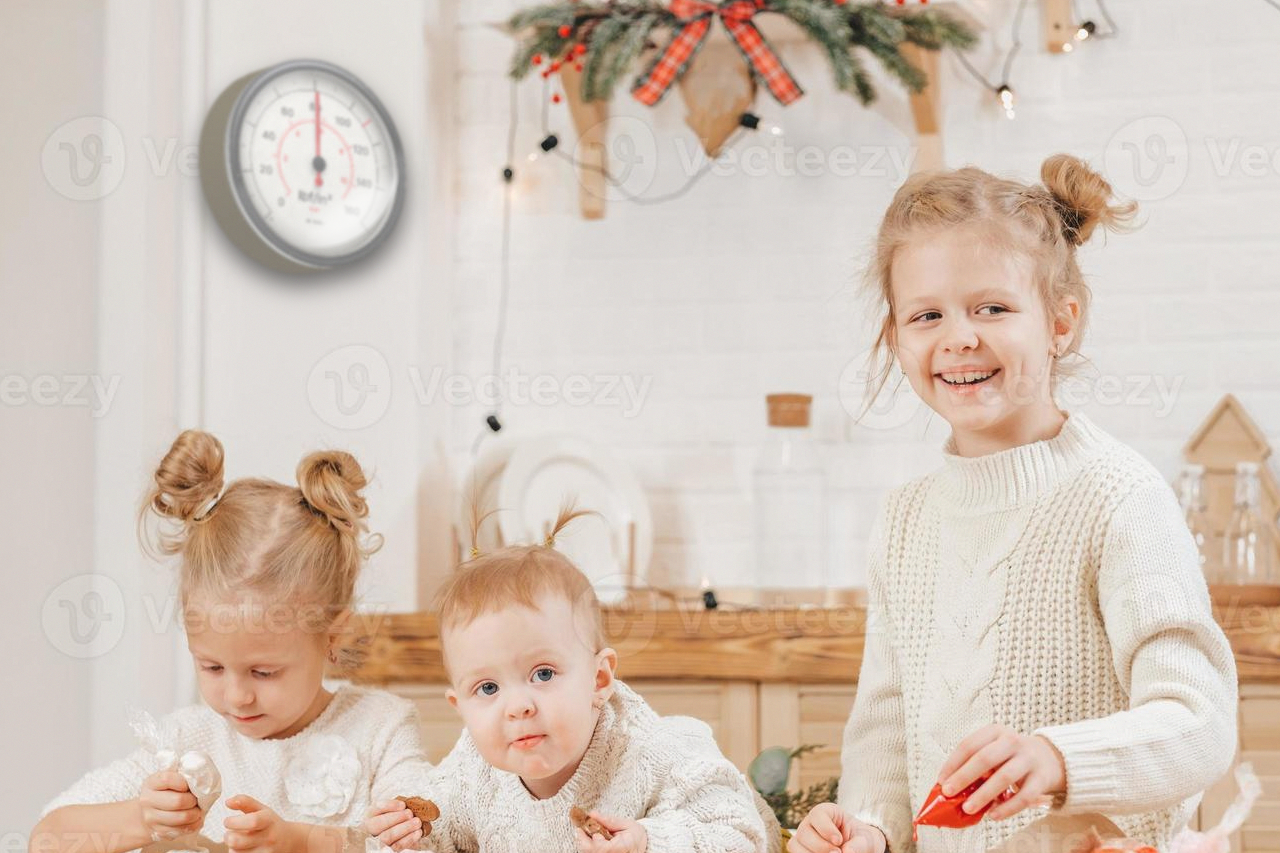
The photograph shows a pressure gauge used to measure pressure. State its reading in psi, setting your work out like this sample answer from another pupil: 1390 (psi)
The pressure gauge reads 80 (psi)
